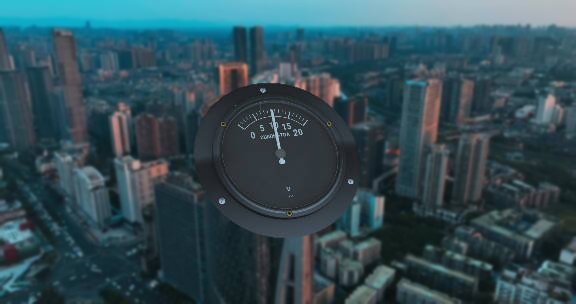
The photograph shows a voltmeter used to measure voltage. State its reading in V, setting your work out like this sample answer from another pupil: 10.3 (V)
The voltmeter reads 10 (V)
